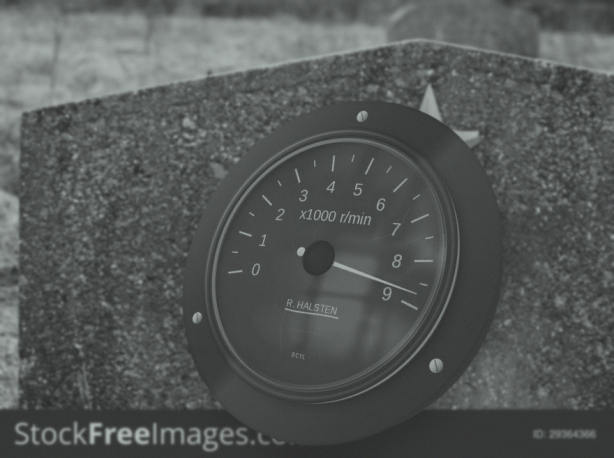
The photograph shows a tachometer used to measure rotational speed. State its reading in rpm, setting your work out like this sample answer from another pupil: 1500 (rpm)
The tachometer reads 8750 (rpm)
